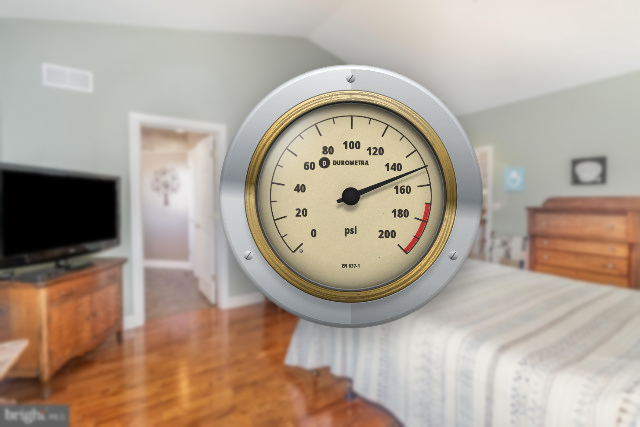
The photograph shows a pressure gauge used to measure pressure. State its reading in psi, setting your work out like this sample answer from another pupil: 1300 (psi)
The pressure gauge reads 150 (psi)
